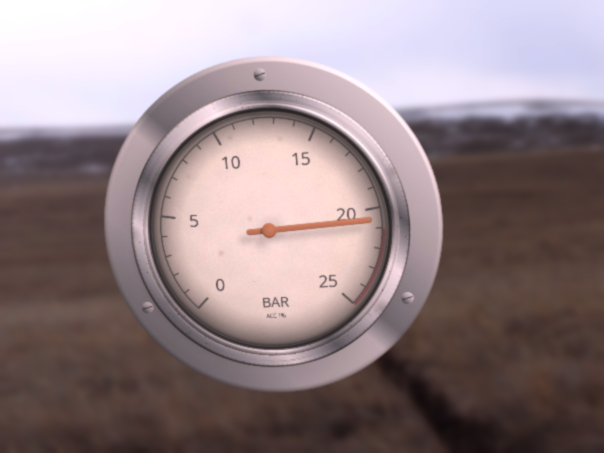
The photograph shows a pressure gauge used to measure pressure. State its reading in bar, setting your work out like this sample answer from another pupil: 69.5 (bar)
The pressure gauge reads 20.5 (bar)
